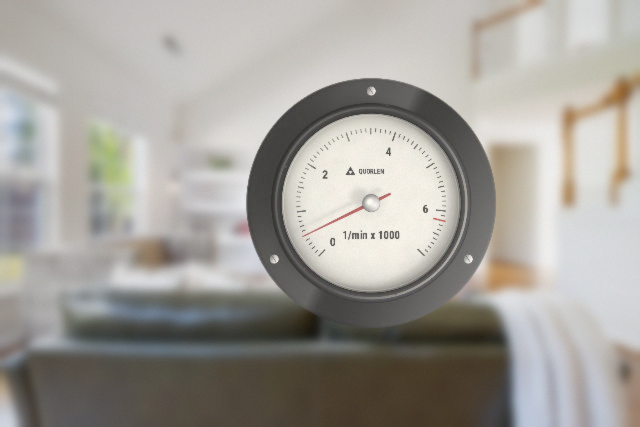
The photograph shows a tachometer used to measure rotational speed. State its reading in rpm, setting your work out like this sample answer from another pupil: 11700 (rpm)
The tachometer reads 500 (rpm)
